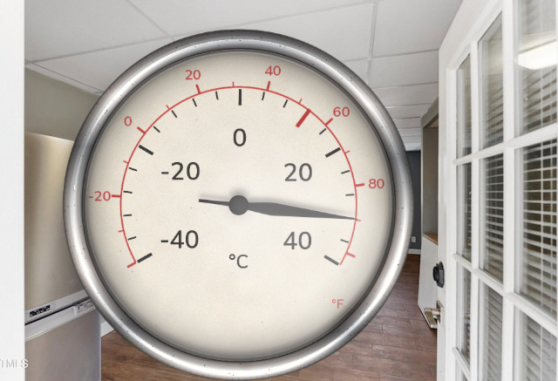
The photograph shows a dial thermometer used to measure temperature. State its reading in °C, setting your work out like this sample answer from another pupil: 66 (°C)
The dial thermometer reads 32 (°C)
